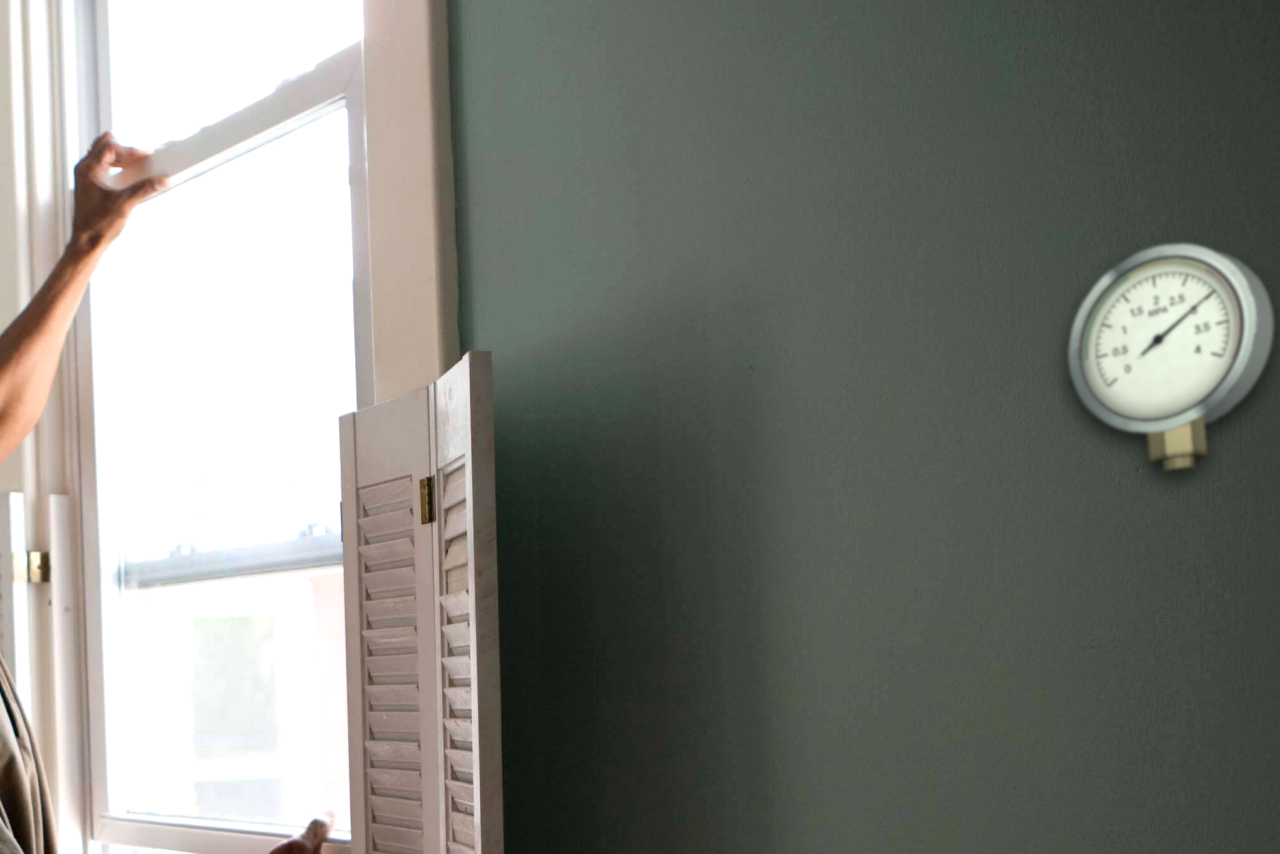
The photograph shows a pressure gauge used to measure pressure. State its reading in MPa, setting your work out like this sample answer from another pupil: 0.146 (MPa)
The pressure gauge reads 3 (MPa)
